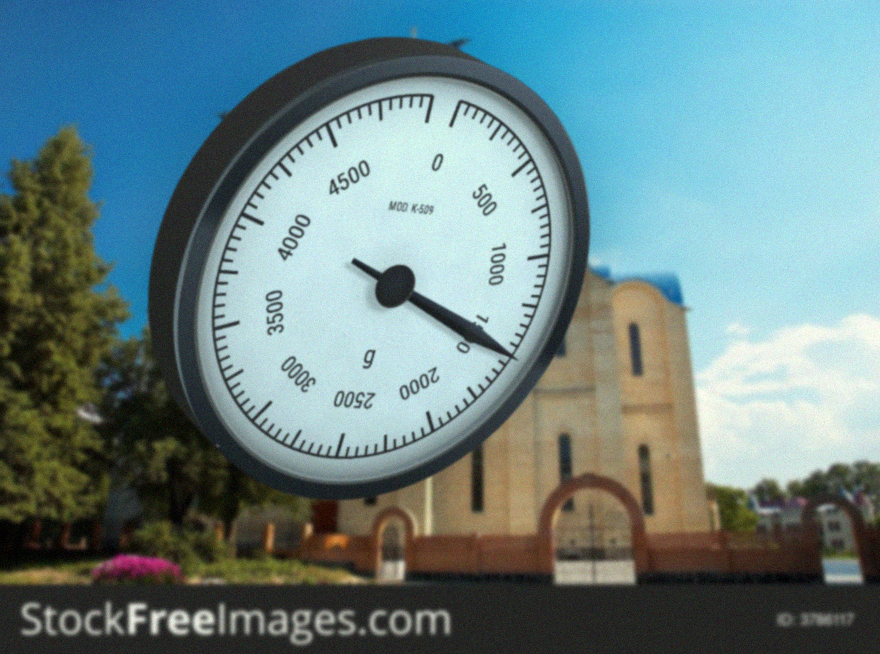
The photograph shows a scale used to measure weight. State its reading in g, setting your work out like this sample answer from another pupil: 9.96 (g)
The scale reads 1500 (g)
